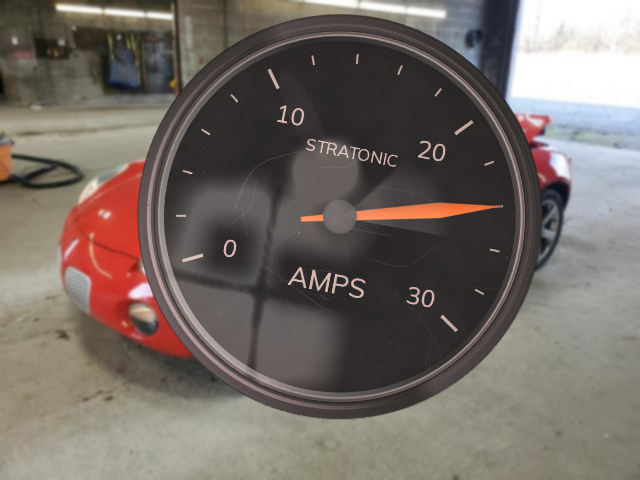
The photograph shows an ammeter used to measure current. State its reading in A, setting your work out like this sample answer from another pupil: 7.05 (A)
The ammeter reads 24 (A)
